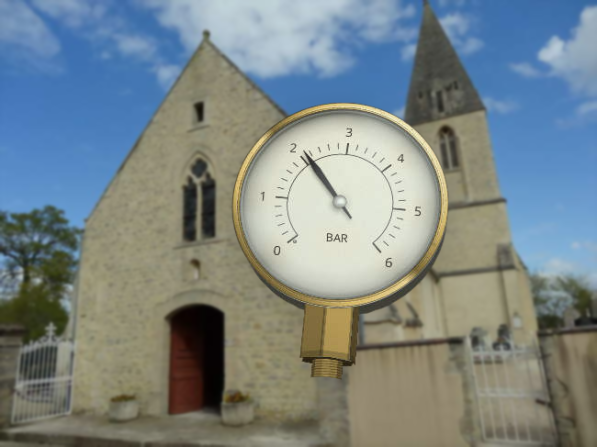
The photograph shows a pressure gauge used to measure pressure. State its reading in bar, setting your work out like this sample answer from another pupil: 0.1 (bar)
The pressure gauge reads 2.1 (bar)
